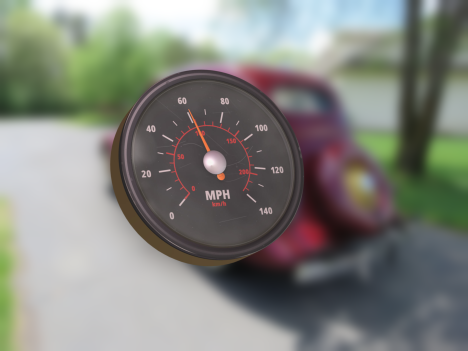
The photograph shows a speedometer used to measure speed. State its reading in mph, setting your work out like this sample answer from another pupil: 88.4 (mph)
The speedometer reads 60 (mph)
